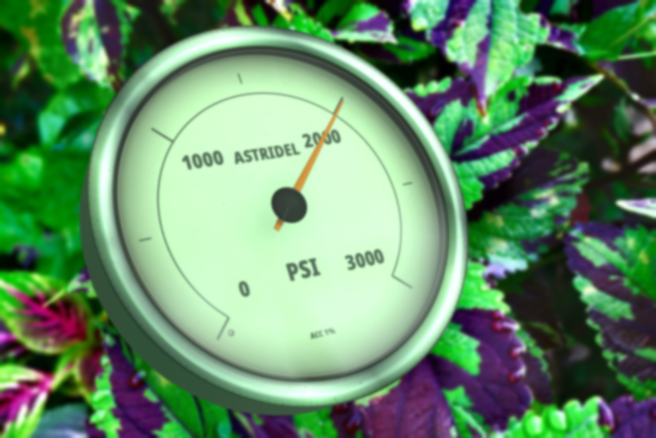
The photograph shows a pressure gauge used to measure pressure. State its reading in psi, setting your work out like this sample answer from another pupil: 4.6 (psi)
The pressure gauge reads 2000 (psi)
